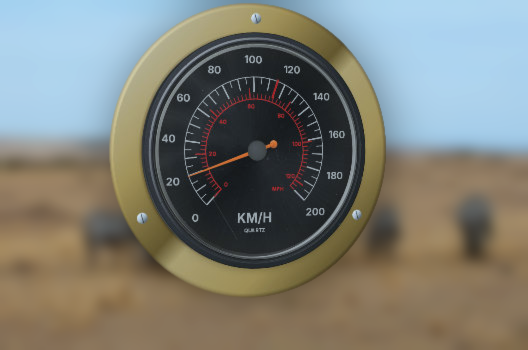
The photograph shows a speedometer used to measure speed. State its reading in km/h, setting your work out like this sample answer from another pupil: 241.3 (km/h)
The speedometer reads 20 (km/h)
